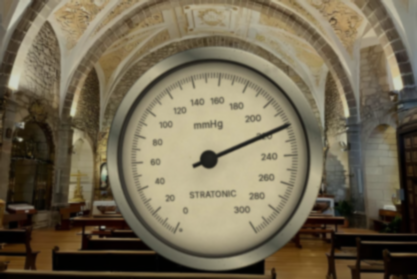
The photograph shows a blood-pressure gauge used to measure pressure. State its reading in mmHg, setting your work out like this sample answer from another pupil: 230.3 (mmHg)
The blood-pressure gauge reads 220 (mmHg)
